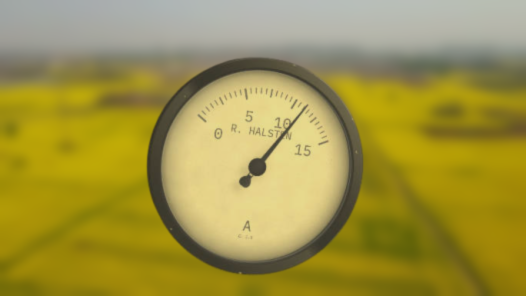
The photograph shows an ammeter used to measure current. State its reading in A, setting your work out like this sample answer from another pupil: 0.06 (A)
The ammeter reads 11 (A)
